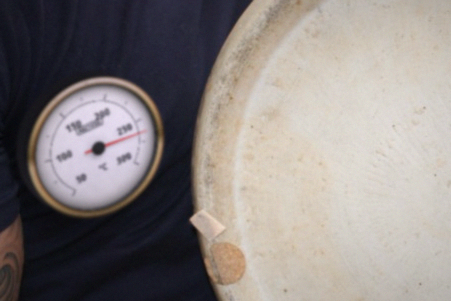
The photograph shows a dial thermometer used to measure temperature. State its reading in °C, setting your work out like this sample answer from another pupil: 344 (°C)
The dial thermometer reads 262.5 (°C)
